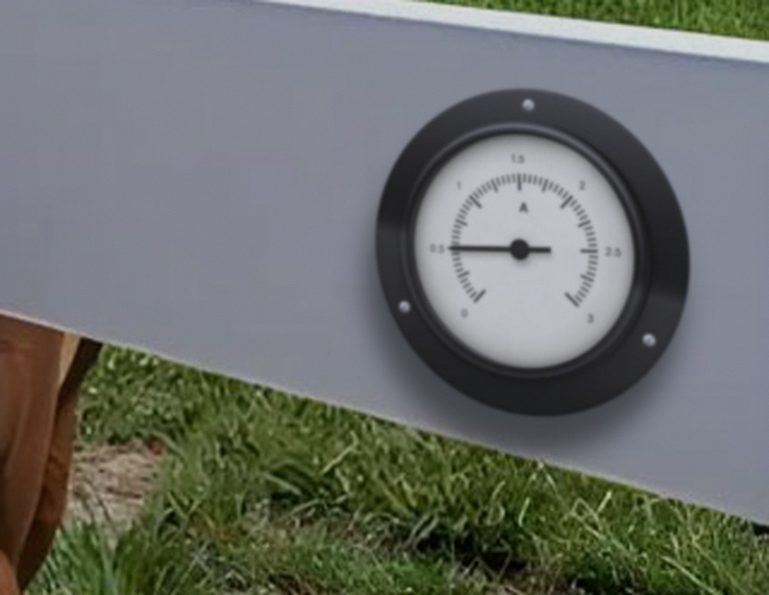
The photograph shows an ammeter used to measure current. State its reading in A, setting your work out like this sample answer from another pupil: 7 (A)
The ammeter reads 0.5 (A)
